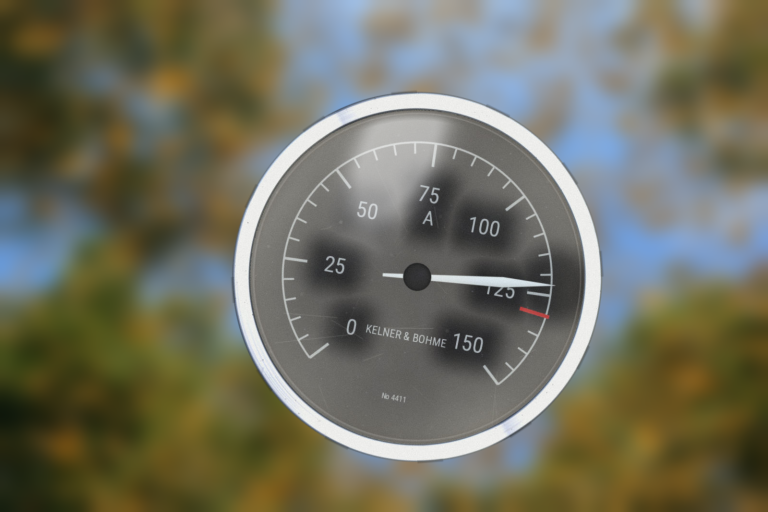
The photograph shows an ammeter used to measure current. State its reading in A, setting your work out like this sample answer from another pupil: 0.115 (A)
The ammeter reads 122.5 (A)
